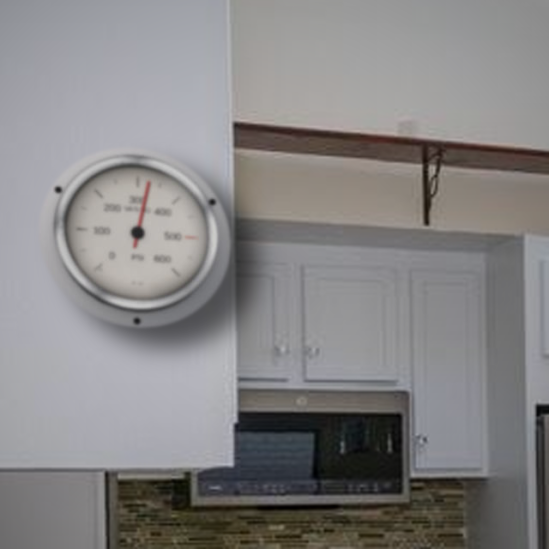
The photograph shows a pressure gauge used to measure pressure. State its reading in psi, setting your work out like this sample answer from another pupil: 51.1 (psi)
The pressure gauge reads 325 (psi)
